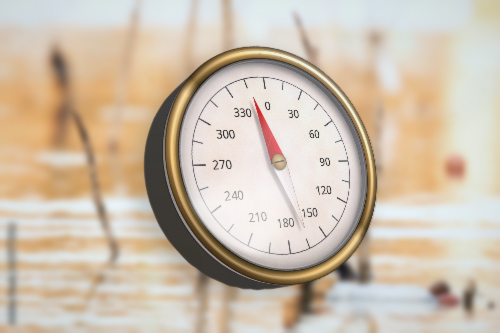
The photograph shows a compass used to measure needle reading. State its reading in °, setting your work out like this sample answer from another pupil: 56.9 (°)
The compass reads 345 (°)
